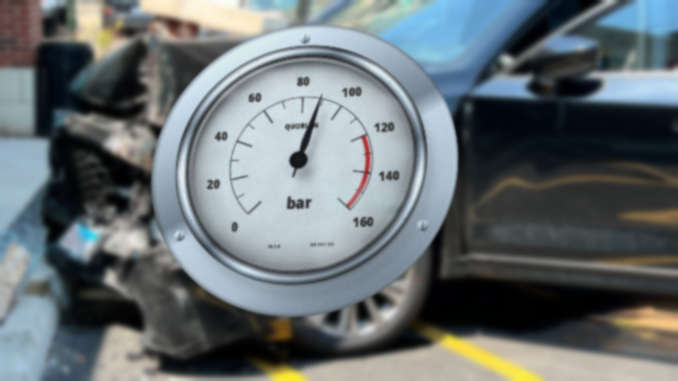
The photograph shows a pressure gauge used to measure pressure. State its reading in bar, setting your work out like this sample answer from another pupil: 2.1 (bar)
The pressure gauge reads 90 (bar)
